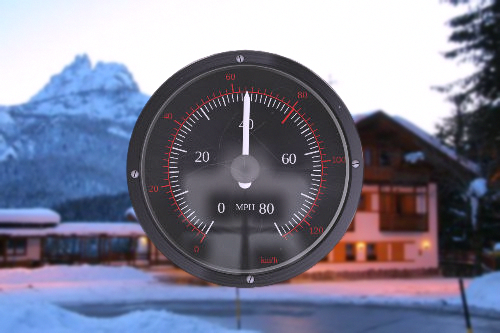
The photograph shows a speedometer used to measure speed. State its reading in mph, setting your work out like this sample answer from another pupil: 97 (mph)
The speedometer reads 40 (mph)
